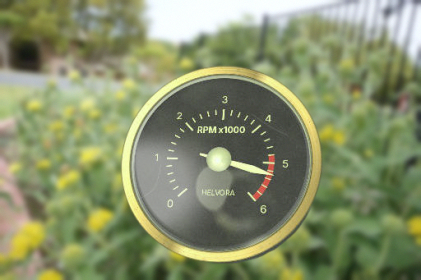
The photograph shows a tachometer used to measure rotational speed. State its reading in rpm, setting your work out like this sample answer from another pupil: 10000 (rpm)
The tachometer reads 5300 (rpm)
